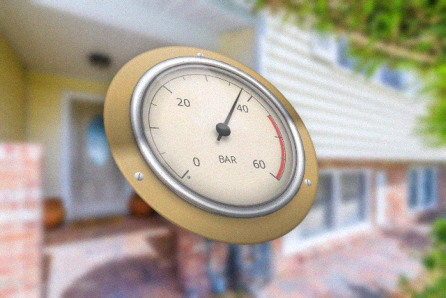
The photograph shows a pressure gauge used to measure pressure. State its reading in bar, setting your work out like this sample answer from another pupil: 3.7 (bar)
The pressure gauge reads 37.5 (bar)
